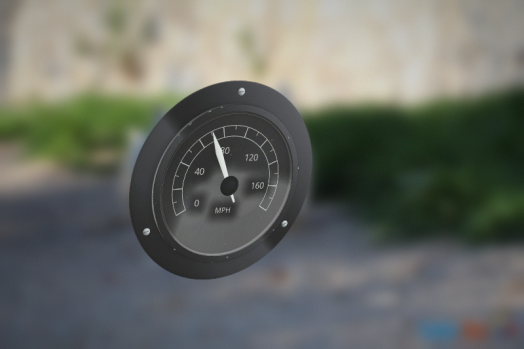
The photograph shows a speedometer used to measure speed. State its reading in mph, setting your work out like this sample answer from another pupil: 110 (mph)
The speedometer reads 70 (mph)
